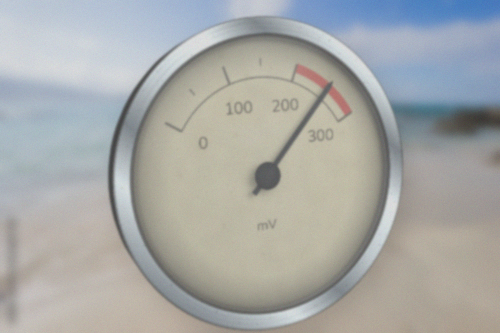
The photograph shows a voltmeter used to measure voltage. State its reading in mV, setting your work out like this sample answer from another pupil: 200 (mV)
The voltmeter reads 250 (mV)
